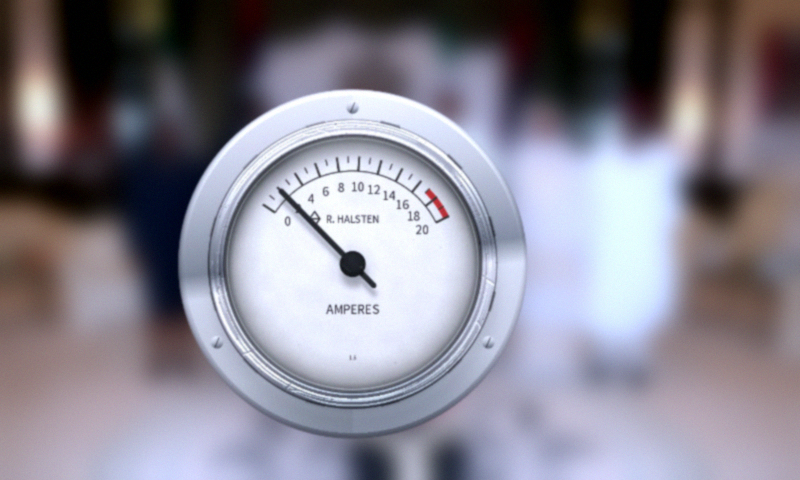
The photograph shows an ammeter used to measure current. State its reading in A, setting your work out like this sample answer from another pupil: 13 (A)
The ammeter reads 2 (A)
